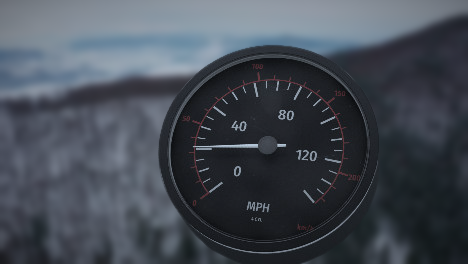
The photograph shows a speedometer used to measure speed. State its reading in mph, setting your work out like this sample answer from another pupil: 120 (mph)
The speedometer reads 20 (mph)
